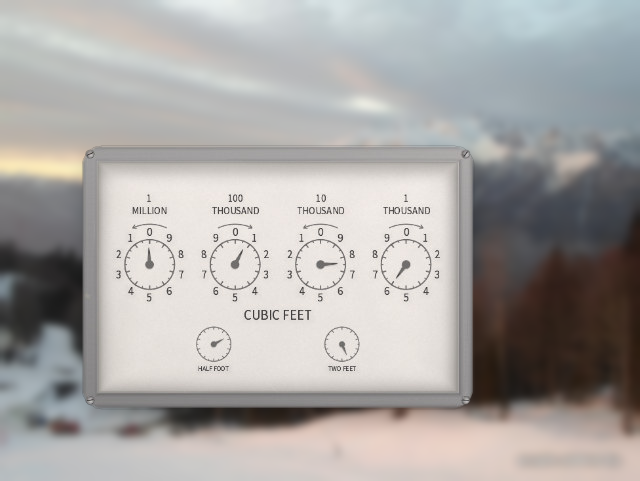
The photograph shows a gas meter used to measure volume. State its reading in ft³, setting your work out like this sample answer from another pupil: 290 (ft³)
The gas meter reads 7600 (ft³)
